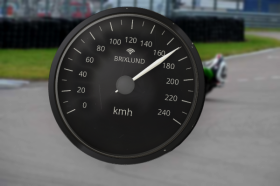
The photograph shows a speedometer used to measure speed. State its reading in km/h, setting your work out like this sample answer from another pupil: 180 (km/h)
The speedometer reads 170 (km/h)
